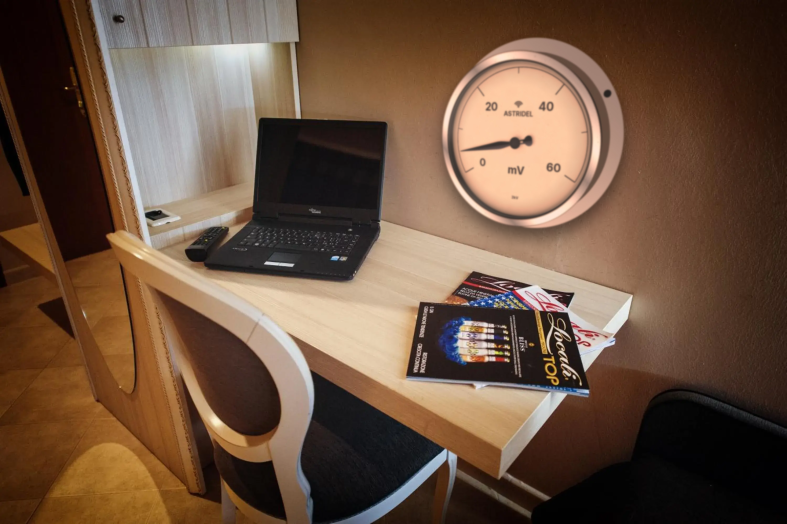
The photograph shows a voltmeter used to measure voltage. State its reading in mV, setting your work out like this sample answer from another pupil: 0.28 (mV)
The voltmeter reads 5 (mV)
